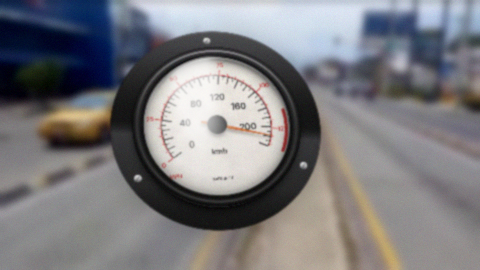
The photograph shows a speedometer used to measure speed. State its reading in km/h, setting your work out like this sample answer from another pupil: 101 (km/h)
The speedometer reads 210 (km/h)
